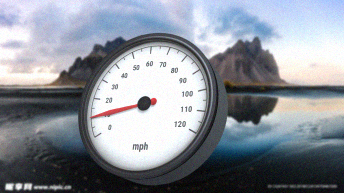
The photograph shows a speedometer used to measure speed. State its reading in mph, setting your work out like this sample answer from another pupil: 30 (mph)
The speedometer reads 10 (mph)
